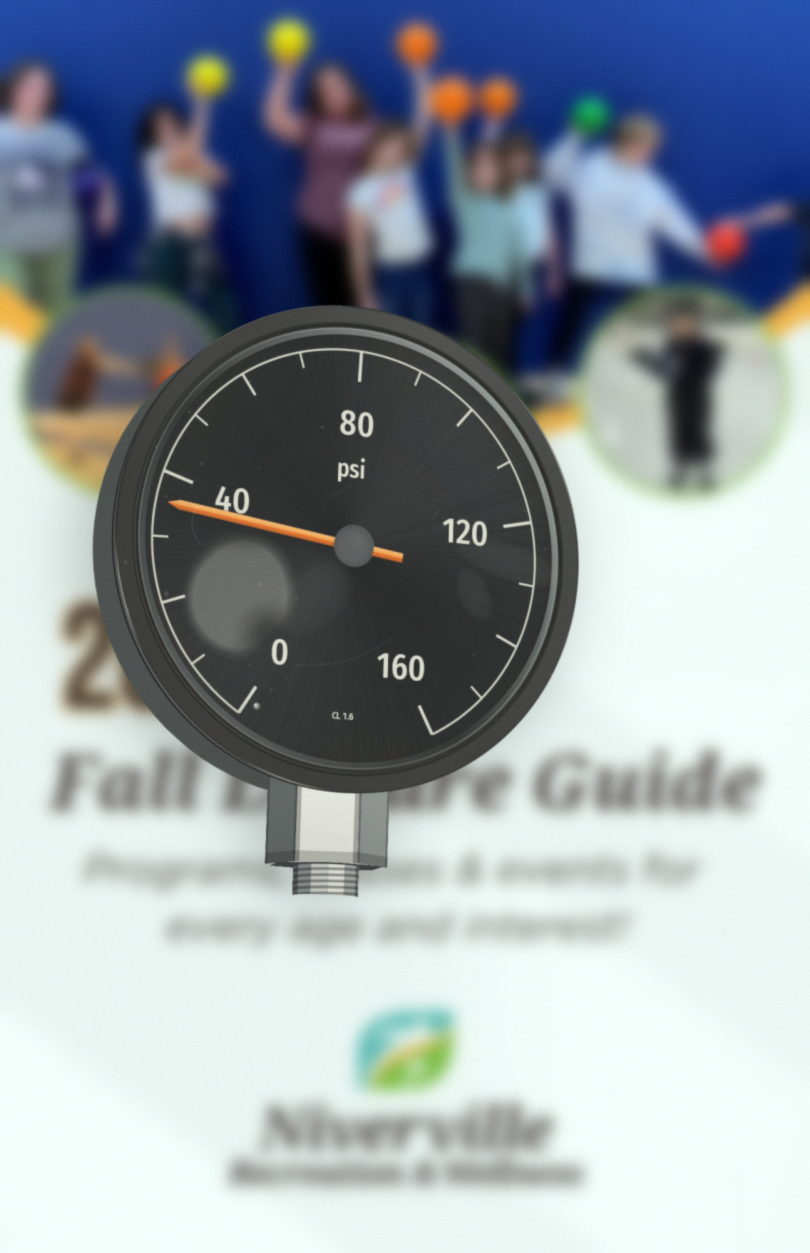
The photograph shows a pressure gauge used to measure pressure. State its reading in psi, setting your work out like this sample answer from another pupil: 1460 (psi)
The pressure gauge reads 35 (psi)
